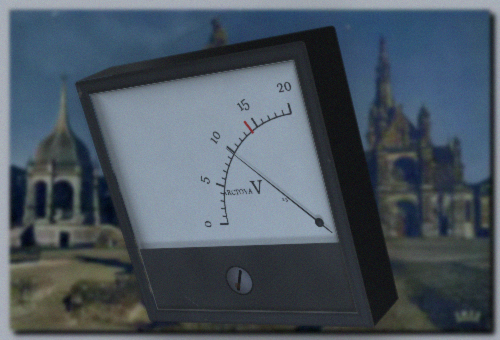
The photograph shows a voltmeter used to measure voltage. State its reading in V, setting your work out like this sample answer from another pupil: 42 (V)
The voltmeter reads 10 (V)
